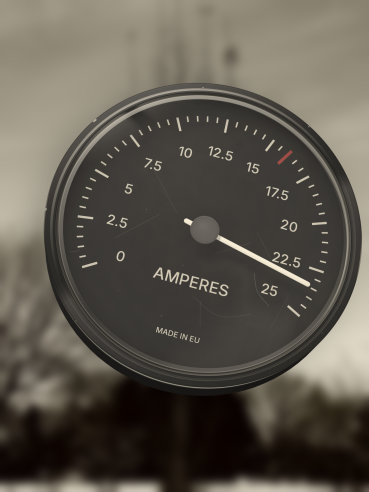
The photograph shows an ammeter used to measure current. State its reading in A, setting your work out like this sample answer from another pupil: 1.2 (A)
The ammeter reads 23.5 (A)
